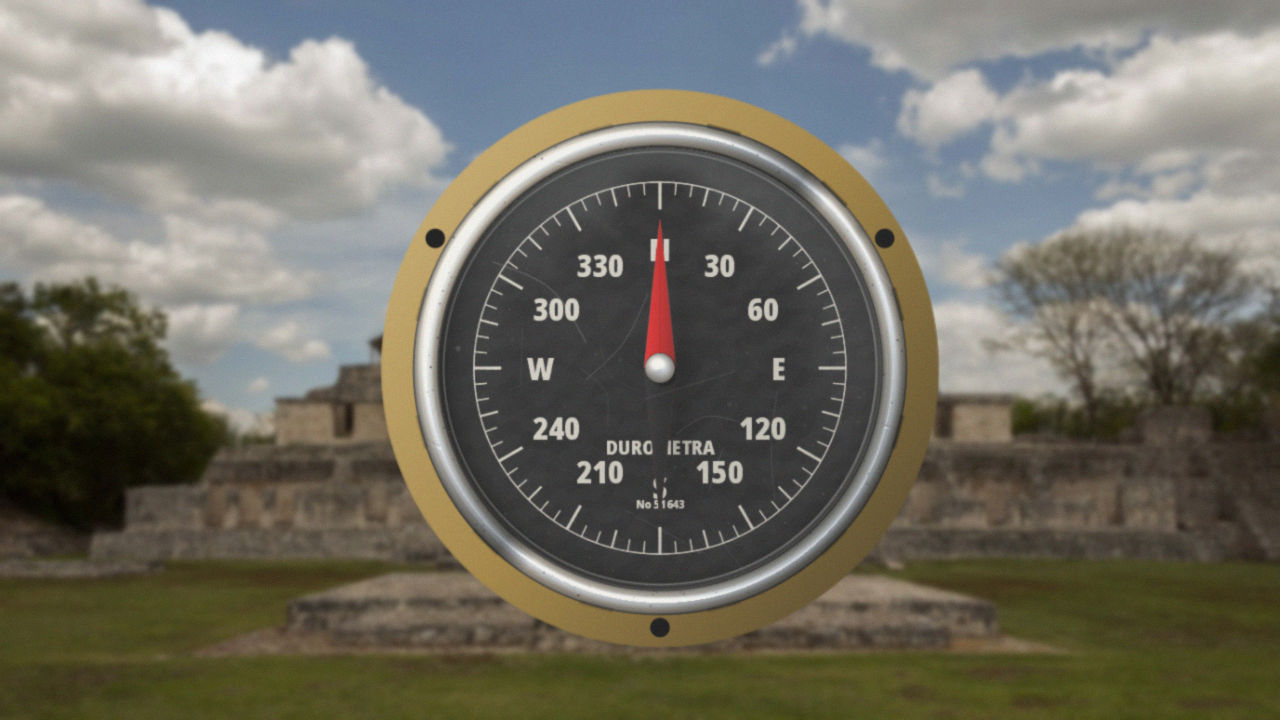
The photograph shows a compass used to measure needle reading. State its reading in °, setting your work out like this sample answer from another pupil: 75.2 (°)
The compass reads 0 (°)
